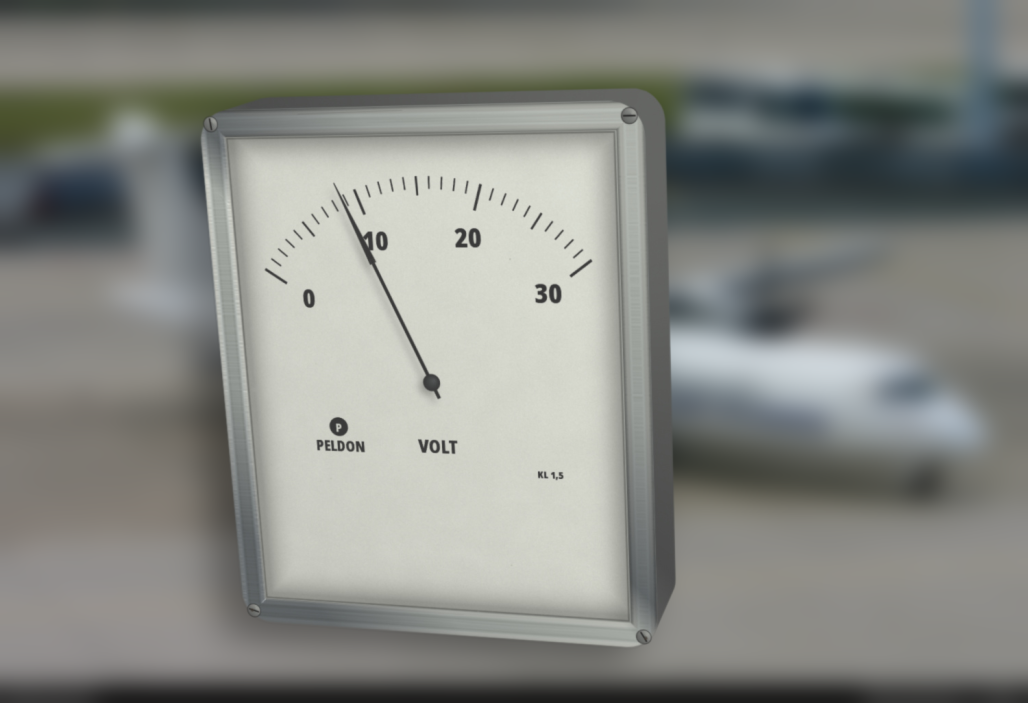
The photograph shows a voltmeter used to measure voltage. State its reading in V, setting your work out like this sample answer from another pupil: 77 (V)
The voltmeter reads 9 (V)
